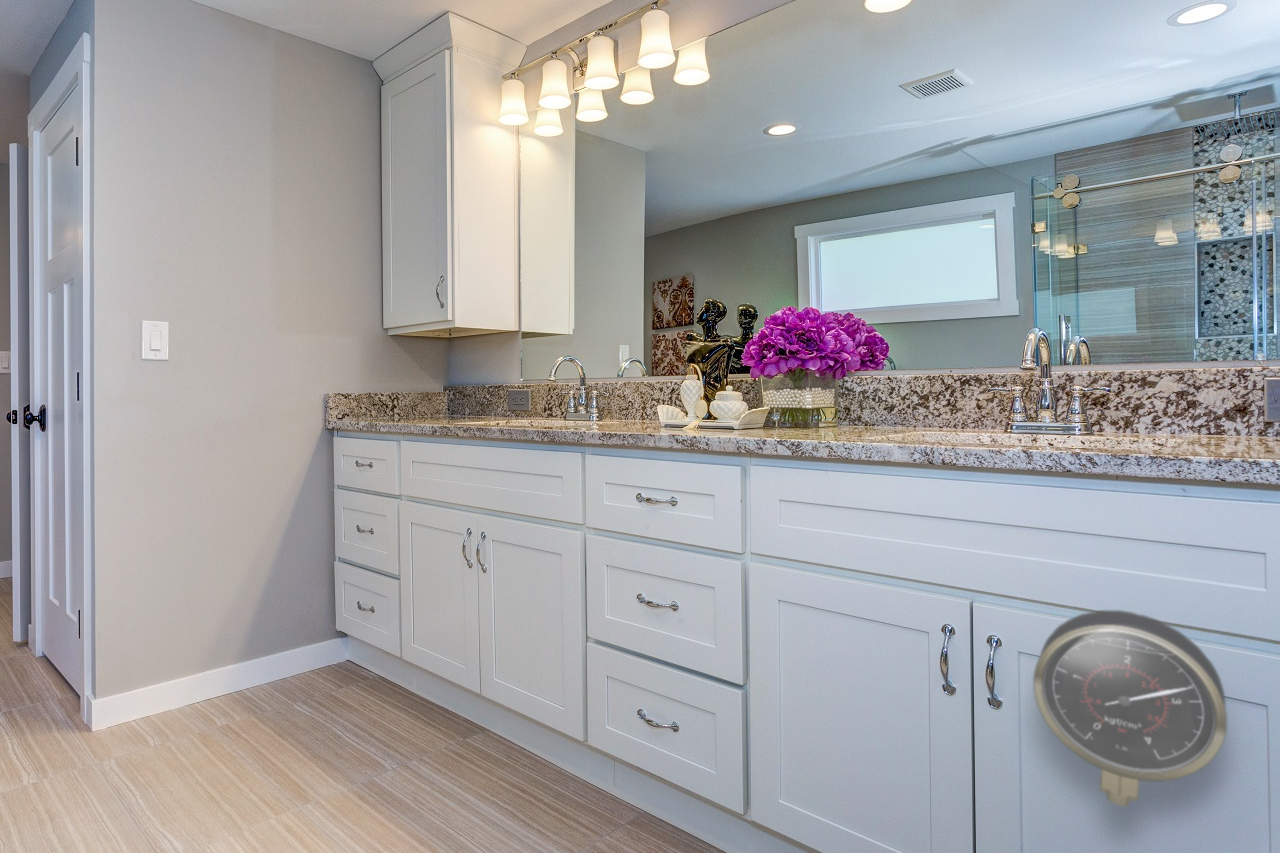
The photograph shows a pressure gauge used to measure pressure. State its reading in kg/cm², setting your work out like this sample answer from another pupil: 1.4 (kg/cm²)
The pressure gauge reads 2.8 (kg/cm²)
